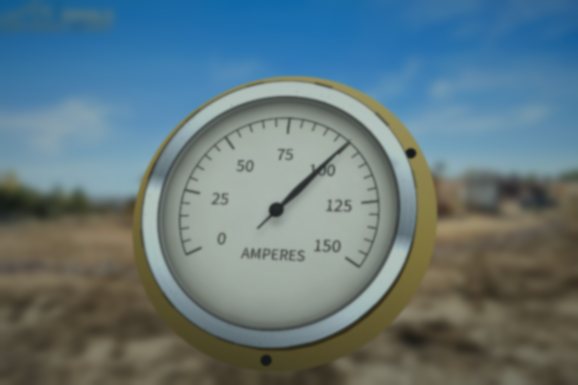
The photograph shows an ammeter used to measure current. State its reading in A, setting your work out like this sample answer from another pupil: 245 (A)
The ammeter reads 100 (A)
